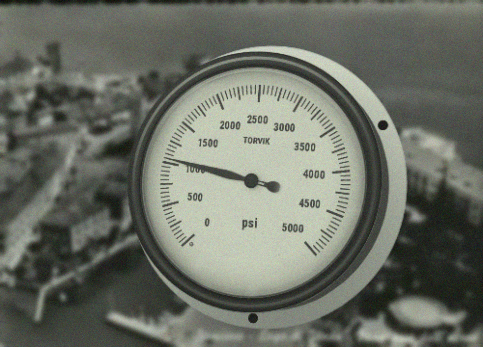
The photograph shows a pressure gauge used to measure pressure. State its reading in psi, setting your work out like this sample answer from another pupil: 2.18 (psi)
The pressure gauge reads 1050 (psi)
